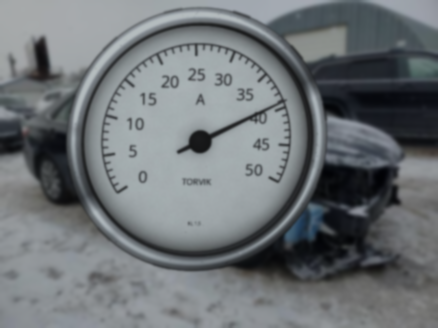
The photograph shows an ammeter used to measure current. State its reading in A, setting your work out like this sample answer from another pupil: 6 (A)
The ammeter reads 39 (A)
